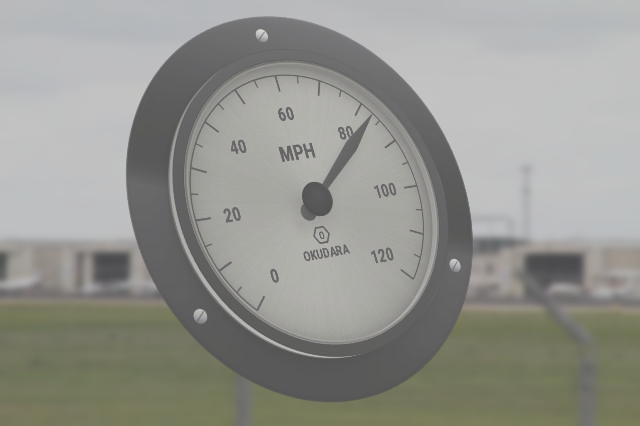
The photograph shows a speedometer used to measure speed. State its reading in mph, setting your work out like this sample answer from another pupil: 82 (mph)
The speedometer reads 82.5 (mph)
